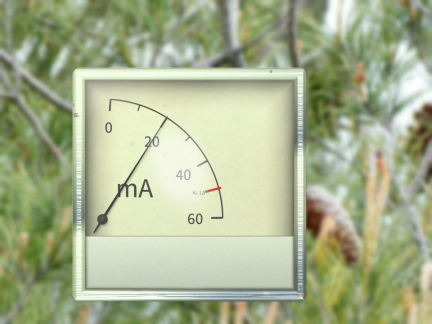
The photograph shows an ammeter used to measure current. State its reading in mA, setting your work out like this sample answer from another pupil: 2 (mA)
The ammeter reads 20 (mA)
